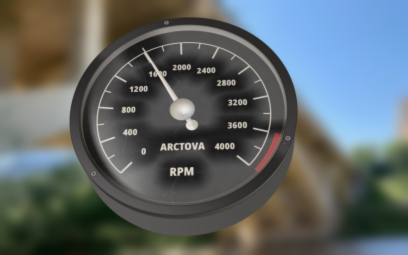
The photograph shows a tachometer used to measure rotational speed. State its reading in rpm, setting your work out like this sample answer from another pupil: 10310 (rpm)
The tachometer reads 1600 (rpm)
